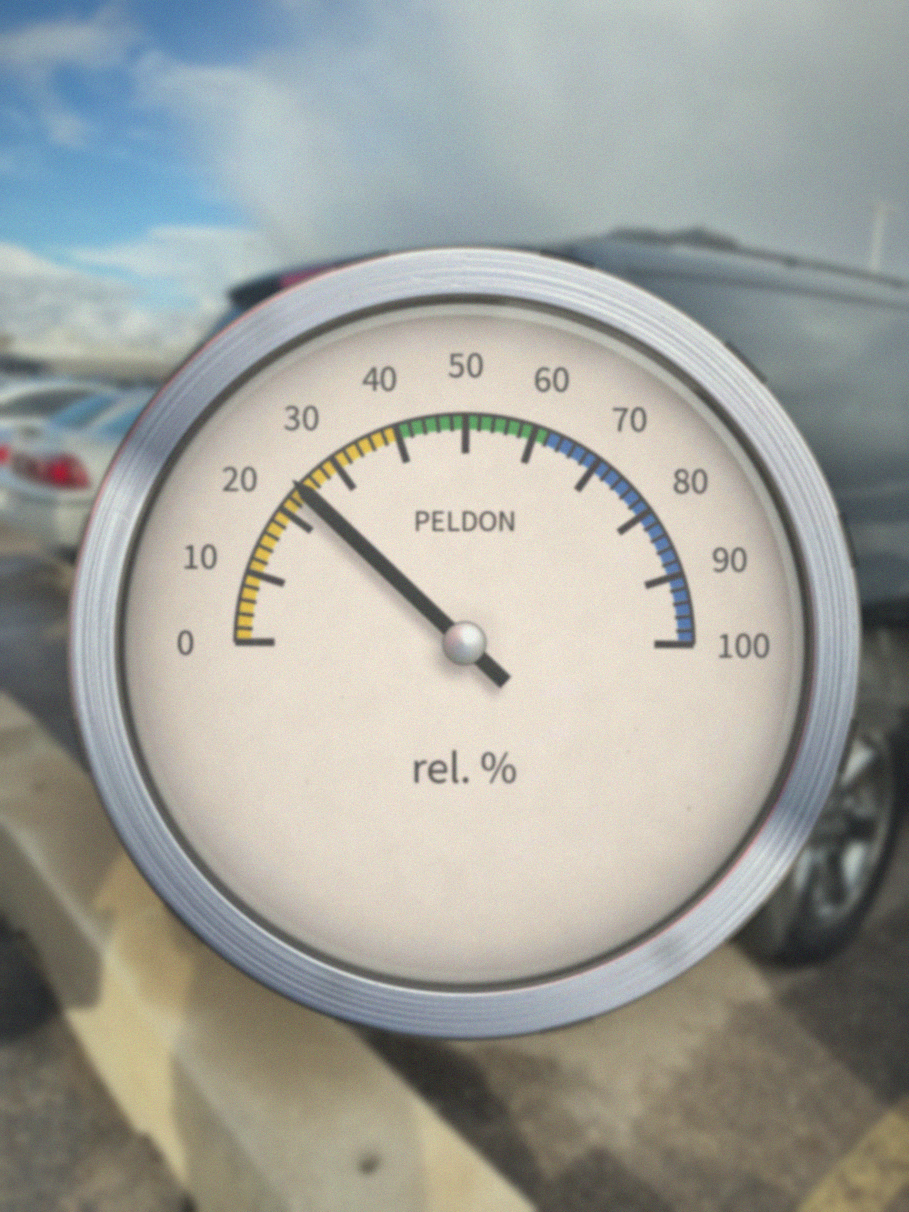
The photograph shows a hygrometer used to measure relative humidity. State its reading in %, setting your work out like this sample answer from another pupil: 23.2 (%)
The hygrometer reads 24 (%)
